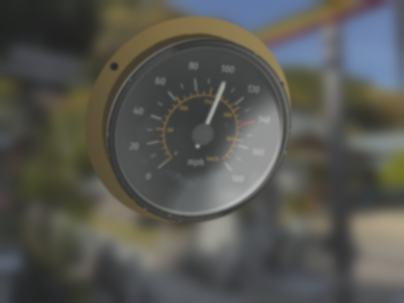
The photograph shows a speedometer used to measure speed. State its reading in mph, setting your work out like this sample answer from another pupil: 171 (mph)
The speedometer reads 100 (mph)
